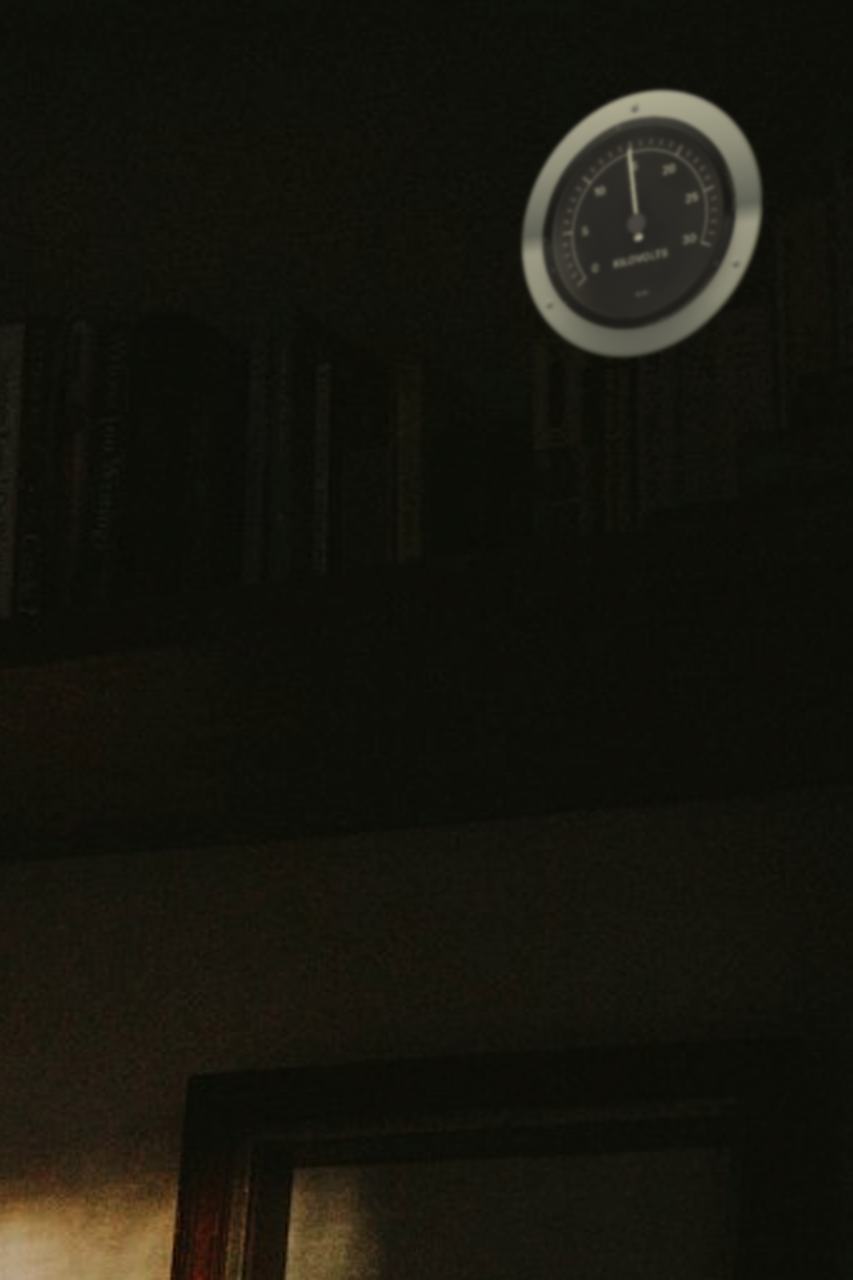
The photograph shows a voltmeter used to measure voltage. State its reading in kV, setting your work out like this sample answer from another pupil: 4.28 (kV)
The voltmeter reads 15 (kV)
